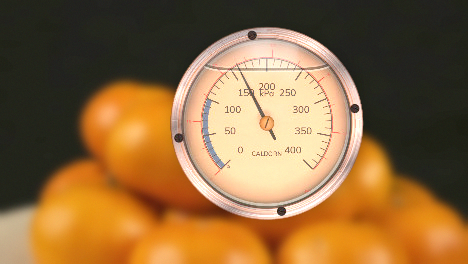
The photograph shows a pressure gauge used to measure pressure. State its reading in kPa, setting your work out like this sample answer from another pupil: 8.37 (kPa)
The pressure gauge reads 160 (kPa)
